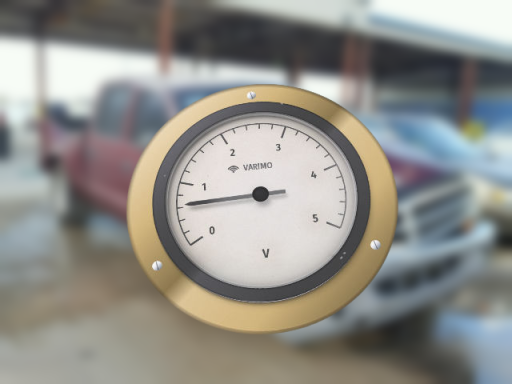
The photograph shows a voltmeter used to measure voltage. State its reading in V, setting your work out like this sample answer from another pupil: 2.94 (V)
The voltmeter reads 0.6 (V)
